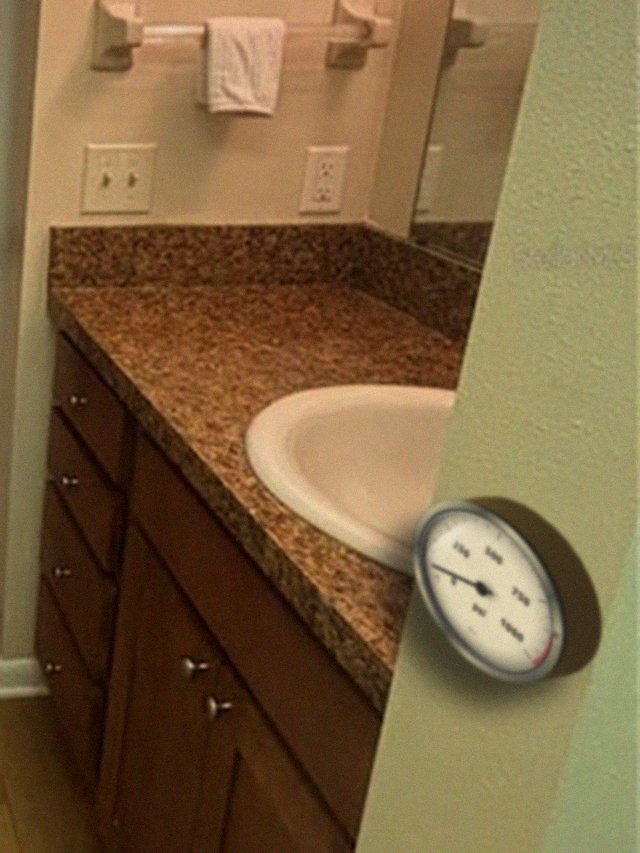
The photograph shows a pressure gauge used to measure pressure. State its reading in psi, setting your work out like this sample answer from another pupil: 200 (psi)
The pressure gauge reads 50 (psi)
